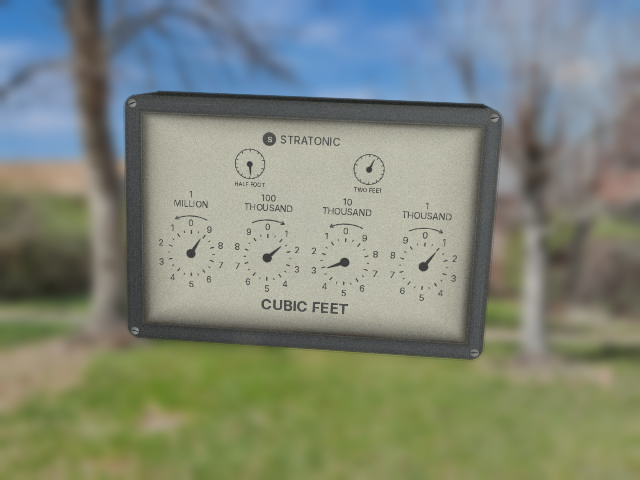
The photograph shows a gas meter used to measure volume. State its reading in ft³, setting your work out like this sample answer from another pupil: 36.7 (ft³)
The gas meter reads 913100 (ft³)
